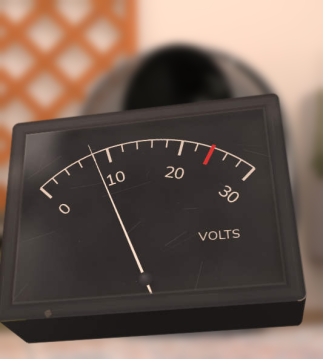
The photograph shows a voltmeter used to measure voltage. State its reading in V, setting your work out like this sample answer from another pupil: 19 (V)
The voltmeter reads 8 (V)
